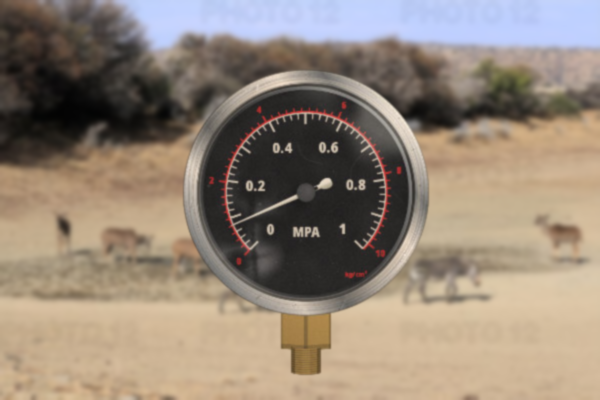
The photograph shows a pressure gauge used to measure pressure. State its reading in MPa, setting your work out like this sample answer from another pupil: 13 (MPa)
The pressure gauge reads 0.08 (MPa)
